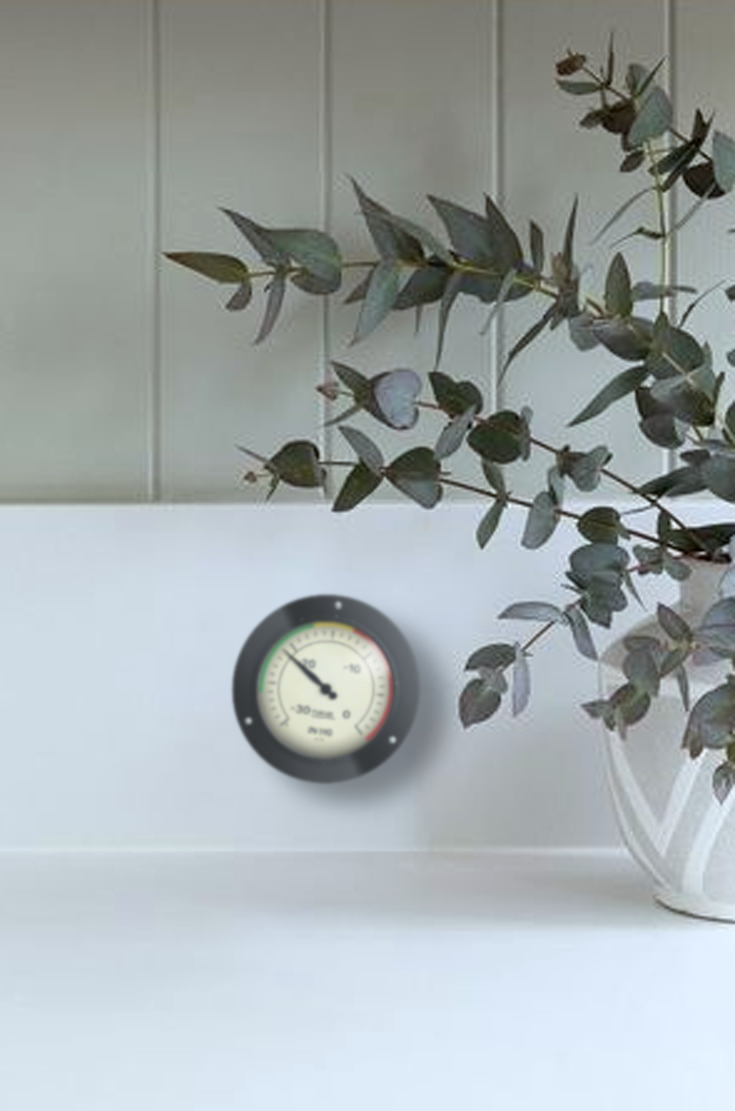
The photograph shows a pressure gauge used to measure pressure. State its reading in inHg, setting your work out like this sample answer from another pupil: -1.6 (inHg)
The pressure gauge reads -21 (inHg)
